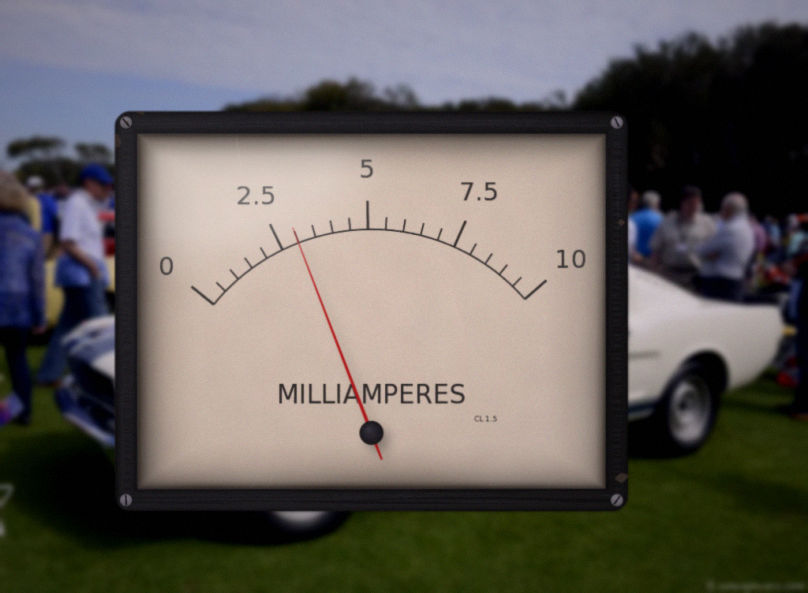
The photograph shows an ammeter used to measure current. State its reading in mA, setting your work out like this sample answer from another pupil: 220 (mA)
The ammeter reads 3 (mA)
